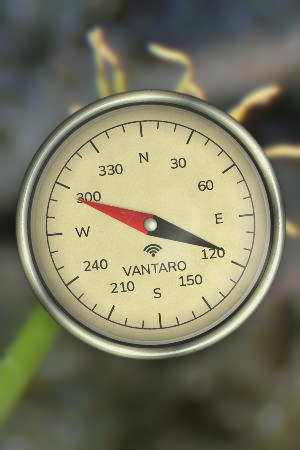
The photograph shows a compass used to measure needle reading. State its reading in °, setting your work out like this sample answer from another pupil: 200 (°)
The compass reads 295 (°)
